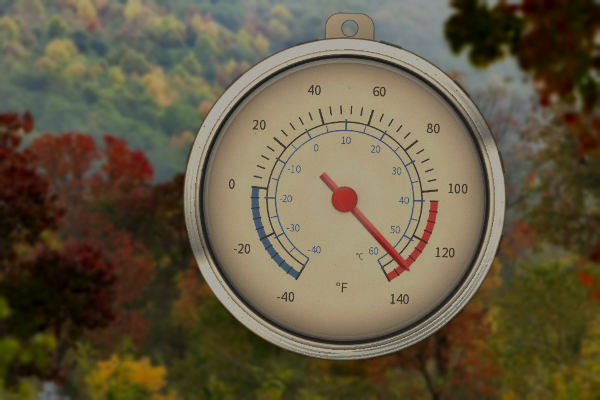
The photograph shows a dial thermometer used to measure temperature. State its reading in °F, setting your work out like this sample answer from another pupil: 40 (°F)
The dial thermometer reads 132 (°F)
